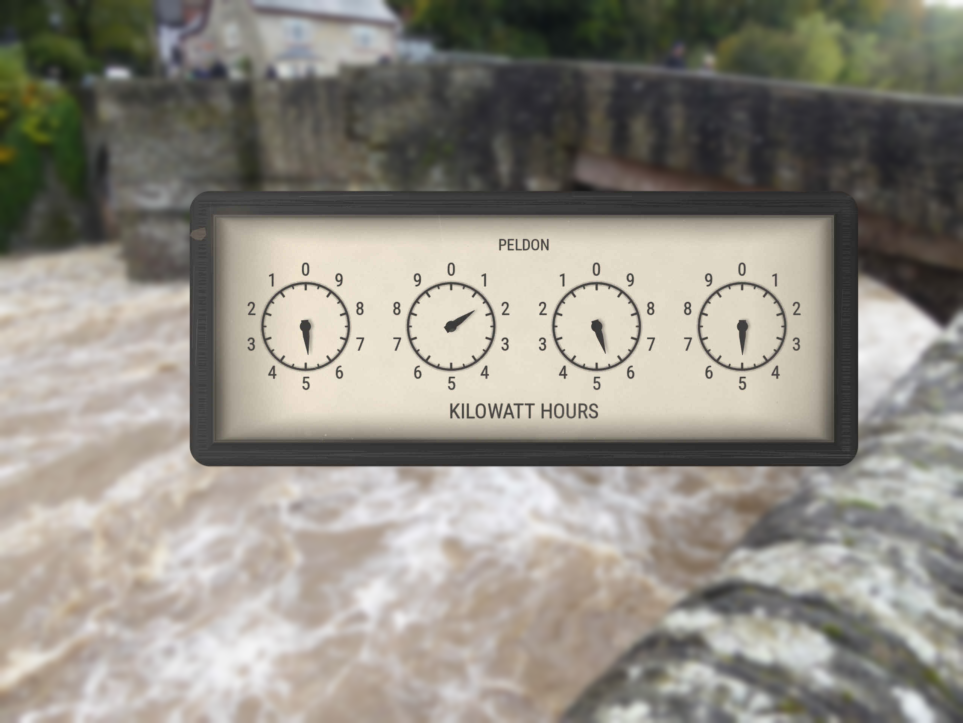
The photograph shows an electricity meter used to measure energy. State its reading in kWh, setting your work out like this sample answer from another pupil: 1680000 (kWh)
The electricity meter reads 5155 (kWh)
